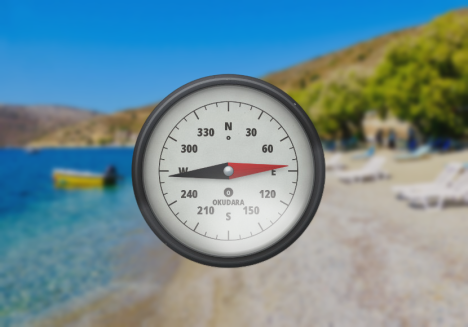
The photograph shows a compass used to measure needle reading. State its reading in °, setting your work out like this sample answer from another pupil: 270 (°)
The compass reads 85 (°)
